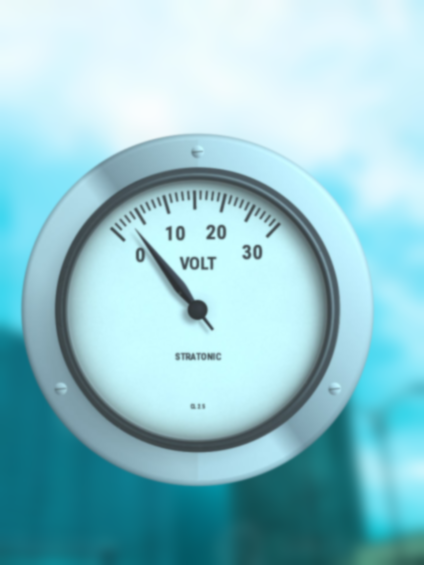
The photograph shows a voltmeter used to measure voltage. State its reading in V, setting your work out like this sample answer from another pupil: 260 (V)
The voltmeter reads 3 (V)
